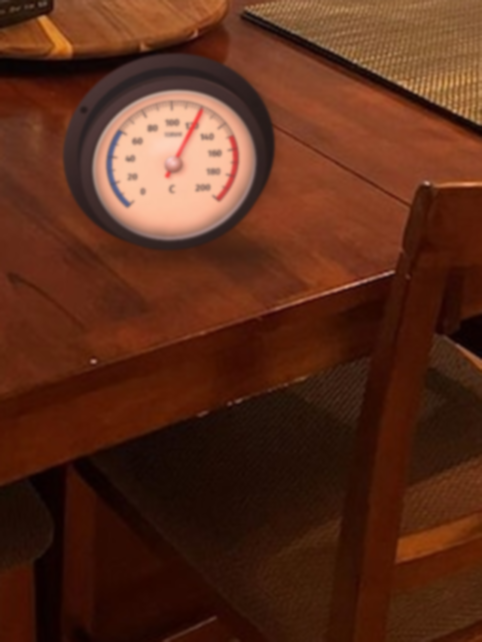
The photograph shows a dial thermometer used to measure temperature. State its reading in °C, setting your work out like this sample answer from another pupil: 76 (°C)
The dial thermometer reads 120 (°C)
